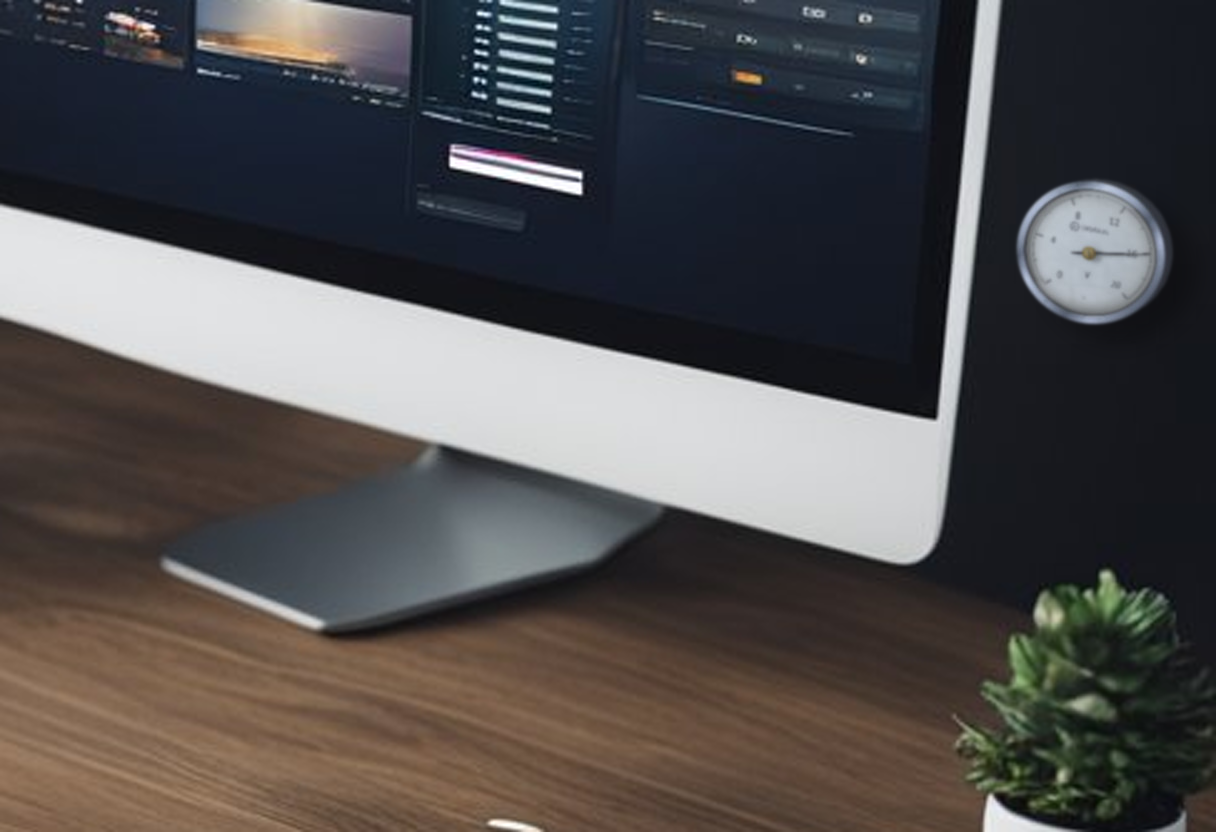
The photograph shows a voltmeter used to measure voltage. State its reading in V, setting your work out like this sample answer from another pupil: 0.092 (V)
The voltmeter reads 16 (V)
